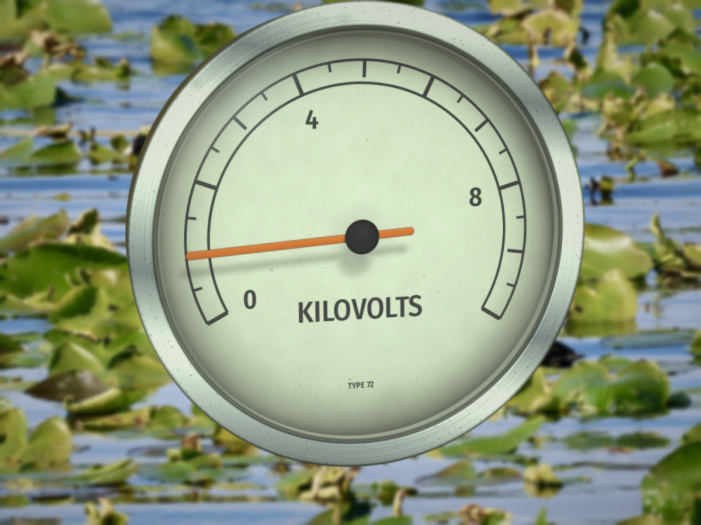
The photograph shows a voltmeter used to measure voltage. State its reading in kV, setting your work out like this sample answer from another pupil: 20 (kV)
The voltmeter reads 1 (kV)
